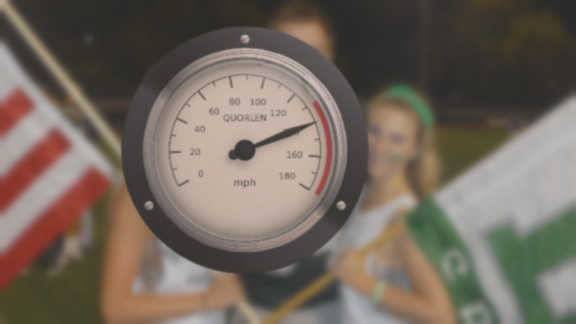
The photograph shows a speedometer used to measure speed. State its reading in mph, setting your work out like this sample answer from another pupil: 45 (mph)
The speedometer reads 140 (mph)
